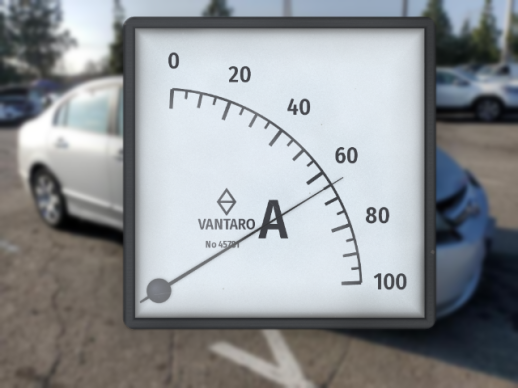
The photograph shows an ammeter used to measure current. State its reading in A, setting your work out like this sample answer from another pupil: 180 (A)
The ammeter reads 65 (A)
